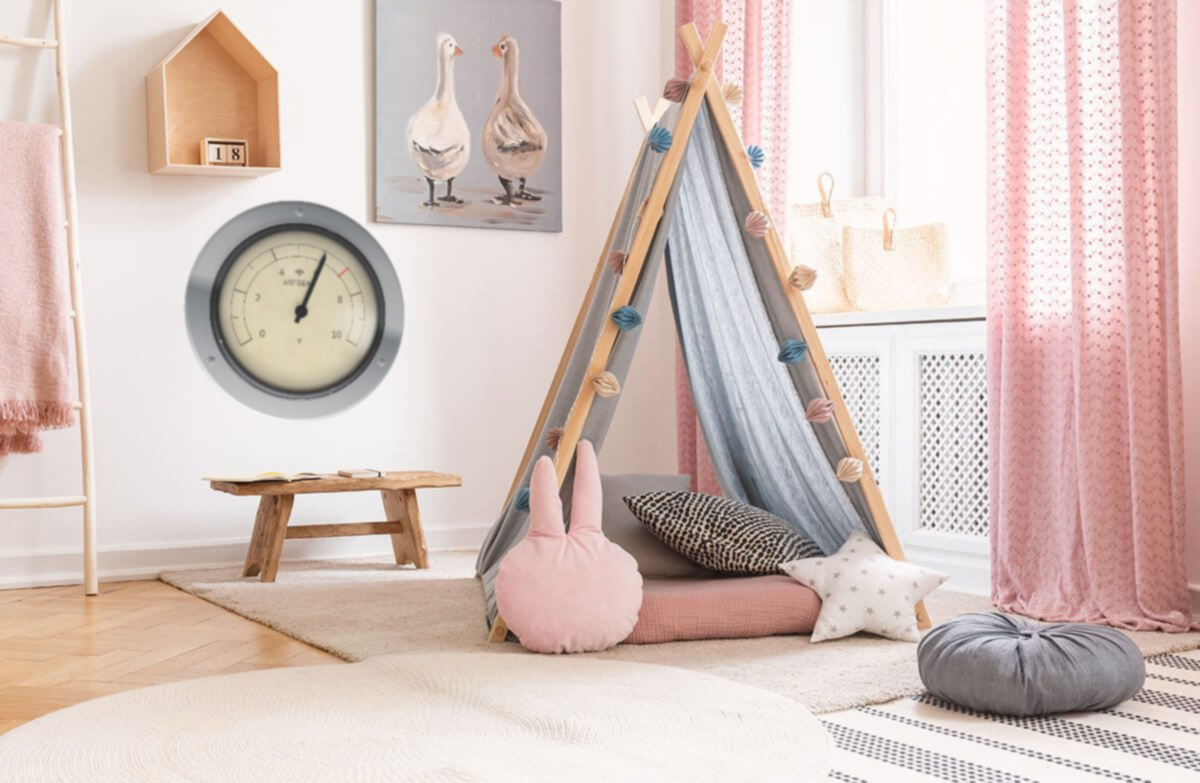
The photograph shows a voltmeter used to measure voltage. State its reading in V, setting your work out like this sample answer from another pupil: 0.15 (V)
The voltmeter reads 6 (V)
